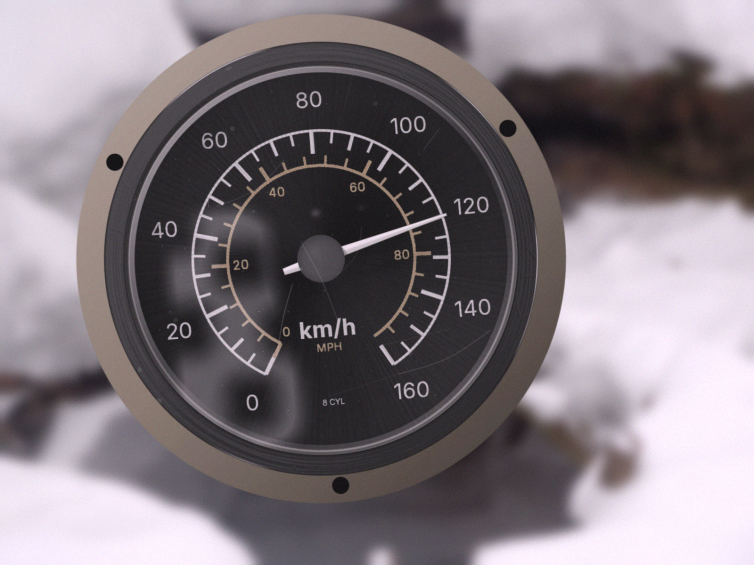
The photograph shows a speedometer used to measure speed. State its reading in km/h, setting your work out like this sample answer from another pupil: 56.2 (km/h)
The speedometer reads 120 (km/h)
